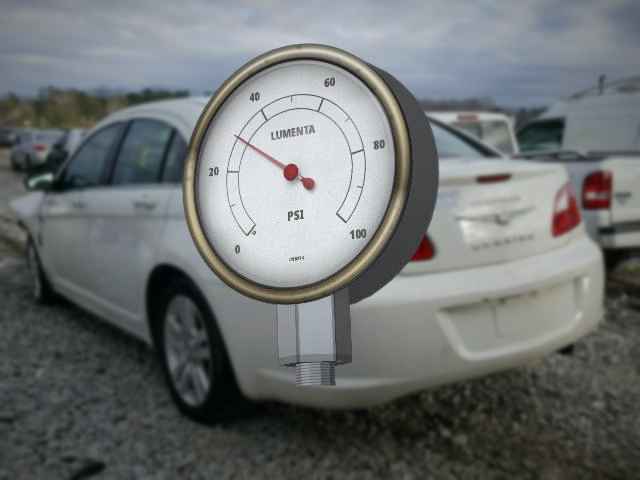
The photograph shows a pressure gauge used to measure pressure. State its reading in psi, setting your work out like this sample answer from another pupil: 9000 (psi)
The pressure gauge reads 30 (psi)
